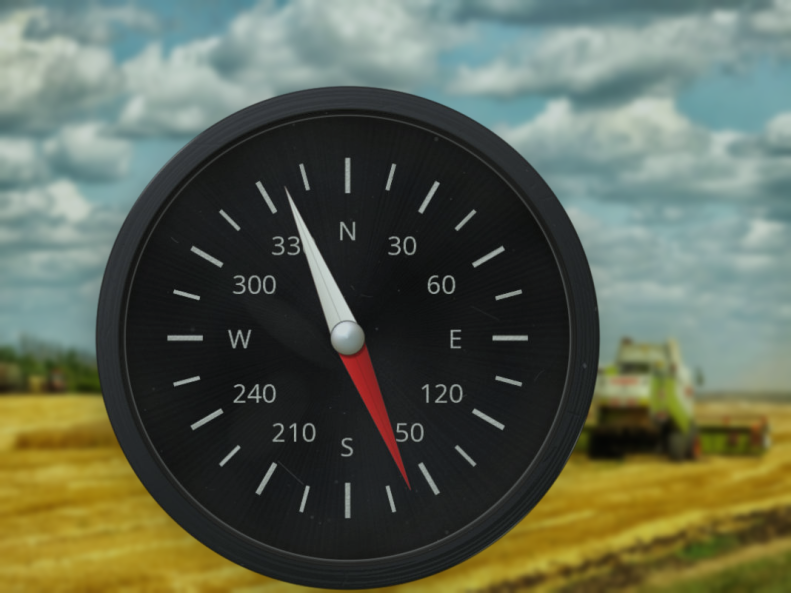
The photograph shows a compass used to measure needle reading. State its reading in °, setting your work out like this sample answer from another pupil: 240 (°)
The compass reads 157.5 (°)
